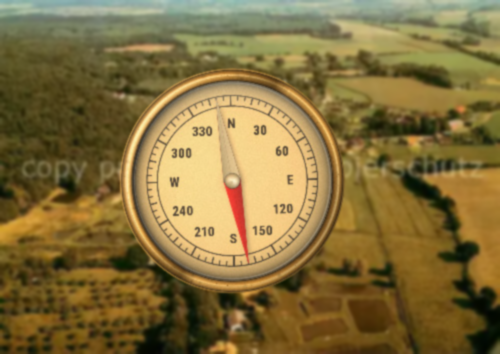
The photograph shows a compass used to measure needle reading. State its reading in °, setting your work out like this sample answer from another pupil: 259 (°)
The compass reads 170 (°)
